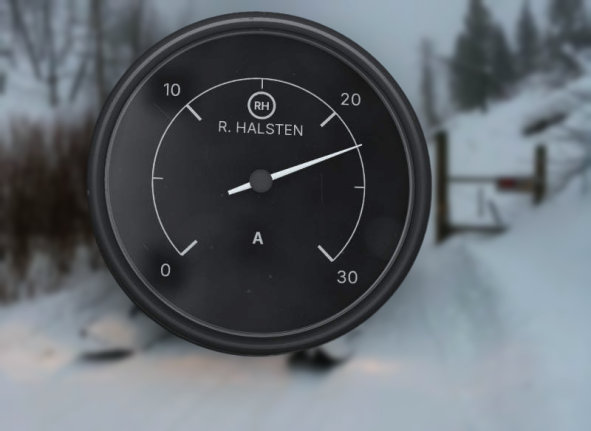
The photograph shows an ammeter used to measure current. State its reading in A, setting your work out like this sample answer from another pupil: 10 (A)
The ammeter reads 22.5 (A)
